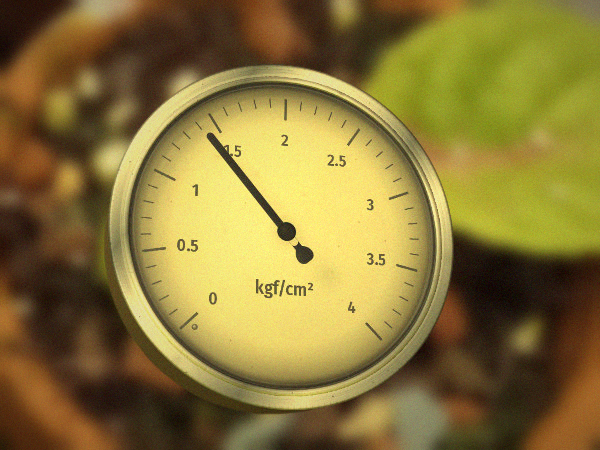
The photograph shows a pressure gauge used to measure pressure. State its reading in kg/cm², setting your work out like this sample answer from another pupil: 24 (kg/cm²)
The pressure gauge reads 1.4 (kg/cm²)
